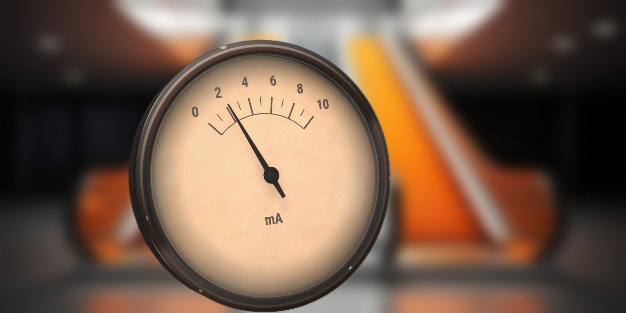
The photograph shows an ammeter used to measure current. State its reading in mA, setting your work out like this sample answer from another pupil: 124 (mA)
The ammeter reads 2 (mA)
